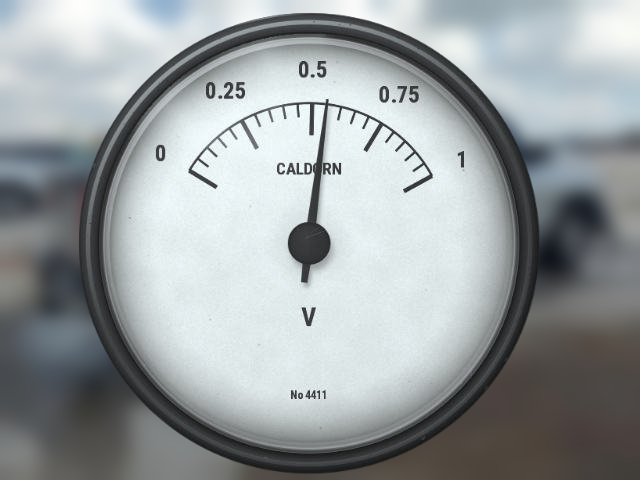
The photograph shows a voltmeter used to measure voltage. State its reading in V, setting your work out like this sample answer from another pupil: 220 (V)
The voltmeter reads 0.55 (V)
